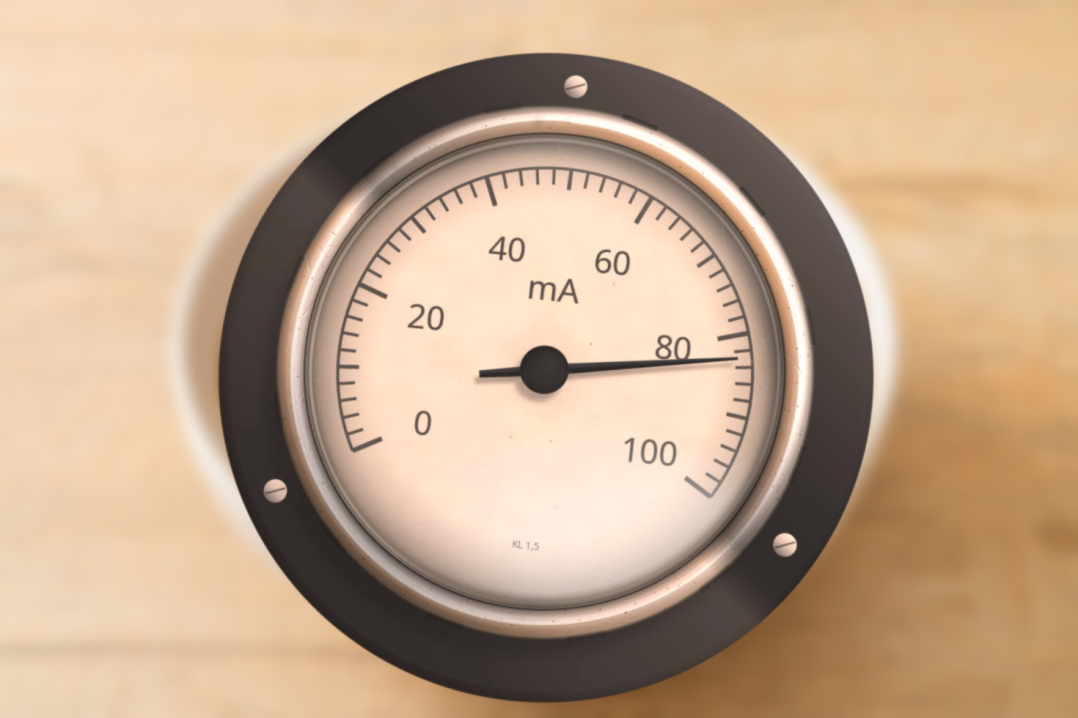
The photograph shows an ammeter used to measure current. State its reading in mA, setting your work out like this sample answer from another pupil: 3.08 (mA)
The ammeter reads 83 (mA)
